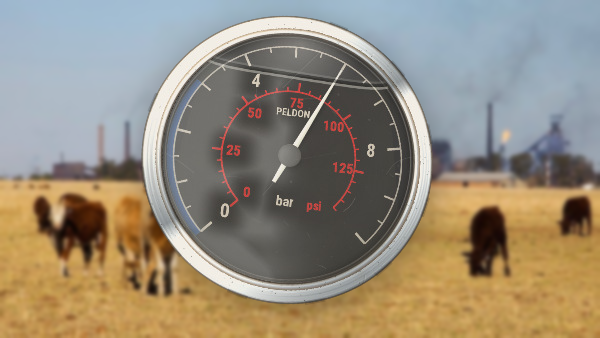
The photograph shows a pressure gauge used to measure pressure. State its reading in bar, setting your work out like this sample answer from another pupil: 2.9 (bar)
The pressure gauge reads 6 (bar)
